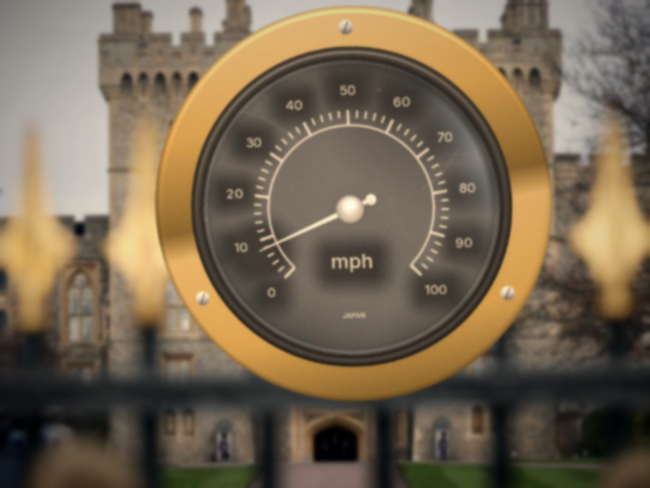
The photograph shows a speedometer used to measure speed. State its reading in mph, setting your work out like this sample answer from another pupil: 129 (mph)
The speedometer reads 8 (mph)
